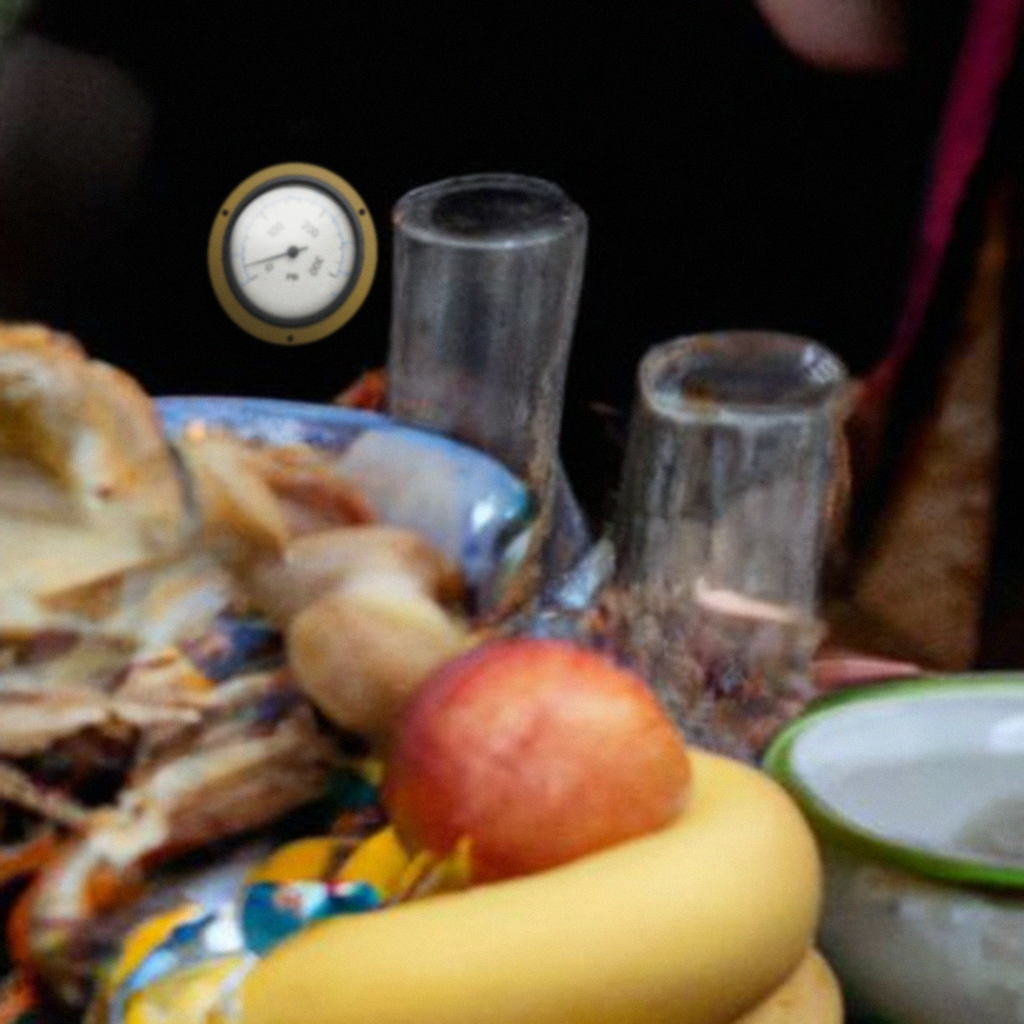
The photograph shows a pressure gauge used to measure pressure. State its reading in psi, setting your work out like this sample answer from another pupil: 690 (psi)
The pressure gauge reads 20 (psi)
